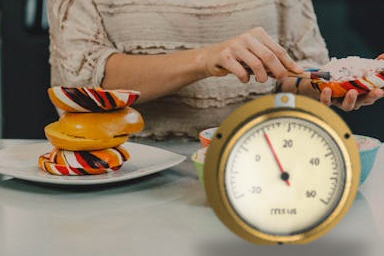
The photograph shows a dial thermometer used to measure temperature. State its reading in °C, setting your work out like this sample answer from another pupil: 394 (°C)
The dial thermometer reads 10 (°C)
